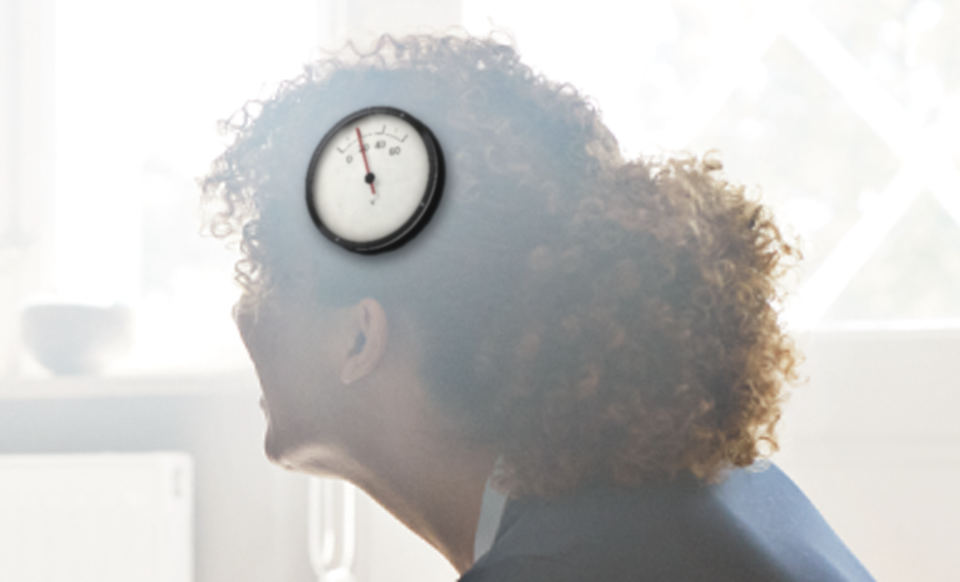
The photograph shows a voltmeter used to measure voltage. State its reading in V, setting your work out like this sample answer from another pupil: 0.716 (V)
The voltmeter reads 20 (V)
